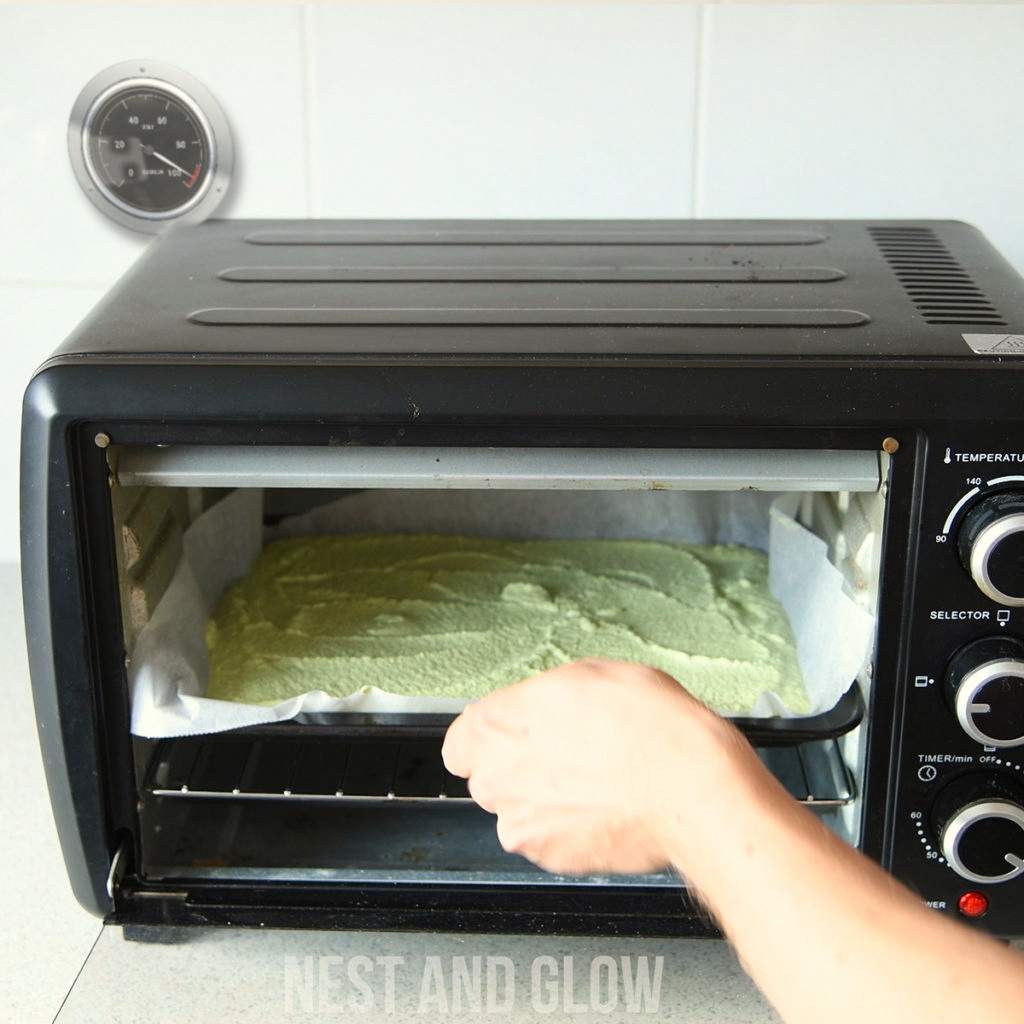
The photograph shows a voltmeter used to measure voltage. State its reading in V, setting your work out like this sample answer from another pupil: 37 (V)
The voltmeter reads 95 (V)
